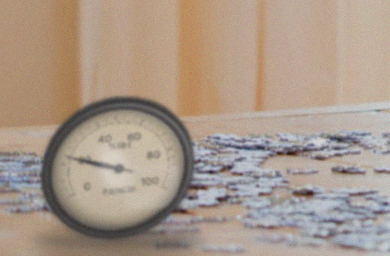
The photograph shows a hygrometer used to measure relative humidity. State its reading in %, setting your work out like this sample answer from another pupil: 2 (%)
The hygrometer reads 20 (%)
